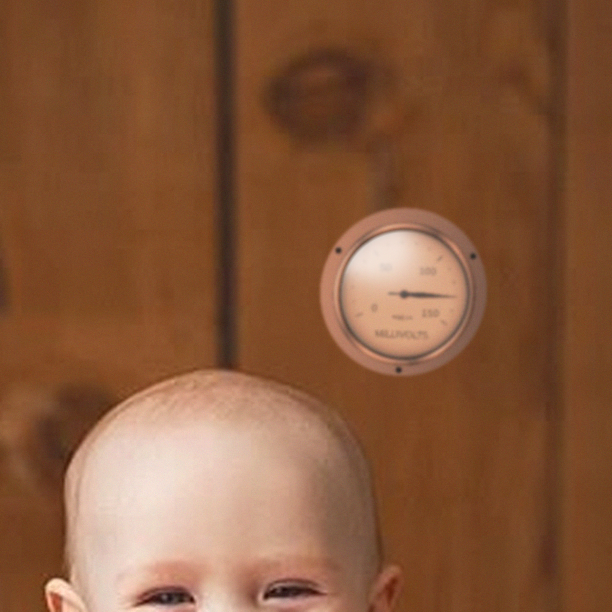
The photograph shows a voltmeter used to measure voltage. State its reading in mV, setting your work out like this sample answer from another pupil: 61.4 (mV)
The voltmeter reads 130 (mV)
